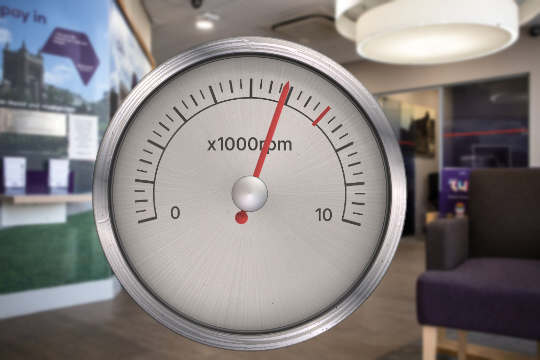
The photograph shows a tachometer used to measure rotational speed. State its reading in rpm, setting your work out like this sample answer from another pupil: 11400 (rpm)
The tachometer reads 5875 (rpm)
